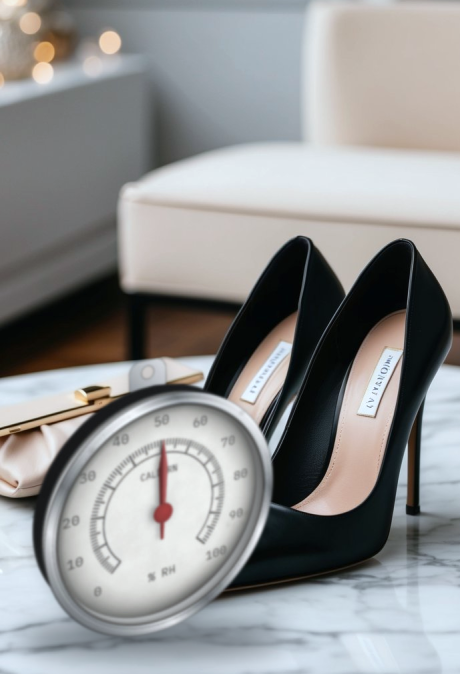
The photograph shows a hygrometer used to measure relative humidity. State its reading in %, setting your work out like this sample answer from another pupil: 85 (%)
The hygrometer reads 50 (%)
